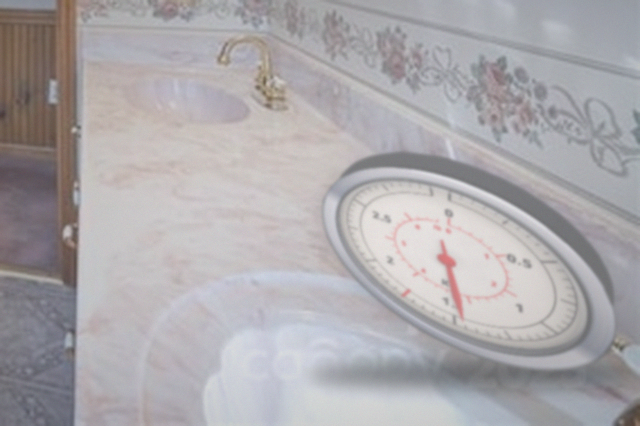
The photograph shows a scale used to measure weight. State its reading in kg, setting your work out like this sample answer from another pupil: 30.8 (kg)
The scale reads 1.45 (kg)
